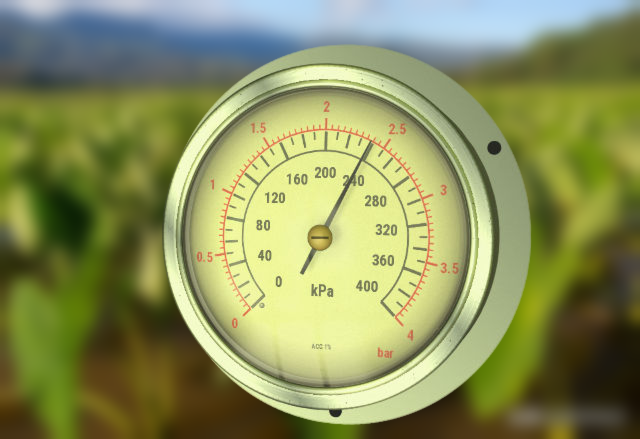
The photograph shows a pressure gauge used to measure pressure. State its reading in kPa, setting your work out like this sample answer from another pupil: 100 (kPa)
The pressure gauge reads 240 (kPa)
